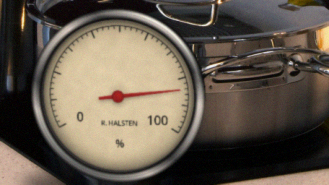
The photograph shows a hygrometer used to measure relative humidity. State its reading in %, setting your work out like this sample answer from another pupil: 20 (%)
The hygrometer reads 84 (%)
